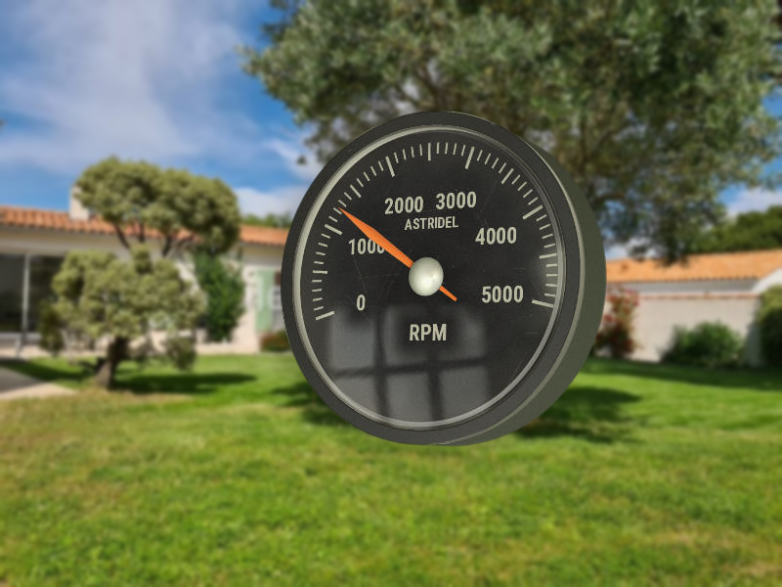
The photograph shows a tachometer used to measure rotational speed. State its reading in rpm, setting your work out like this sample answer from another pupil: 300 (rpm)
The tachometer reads 1250 (rpm)
